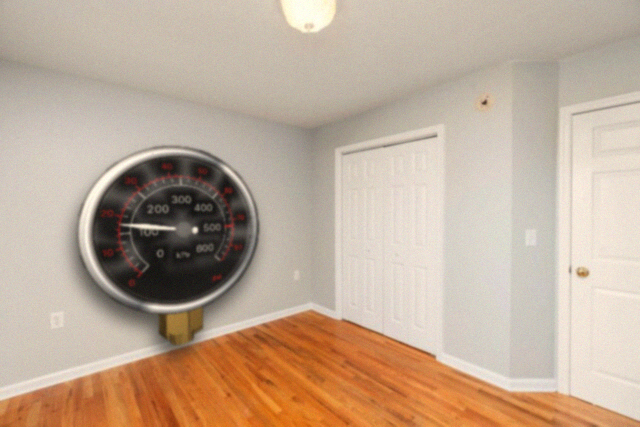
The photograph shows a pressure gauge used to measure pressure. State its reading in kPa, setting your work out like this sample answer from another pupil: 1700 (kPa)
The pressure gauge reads 120 (kPa)
